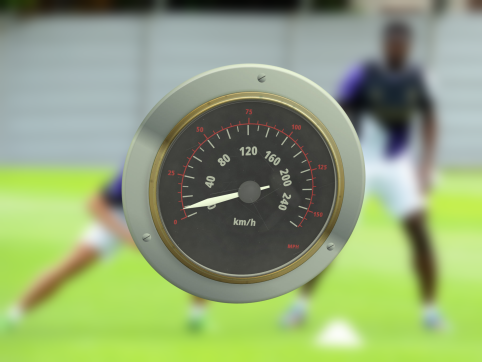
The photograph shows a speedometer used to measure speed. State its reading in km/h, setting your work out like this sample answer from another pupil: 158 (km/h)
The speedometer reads 10 (km/h)
